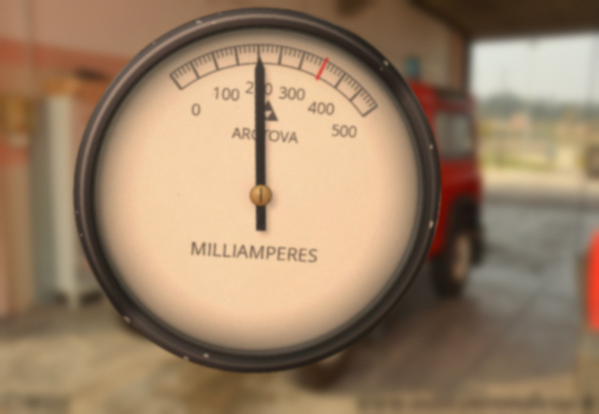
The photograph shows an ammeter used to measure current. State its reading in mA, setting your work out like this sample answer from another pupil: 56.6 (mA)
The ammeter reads 200 (mA)
